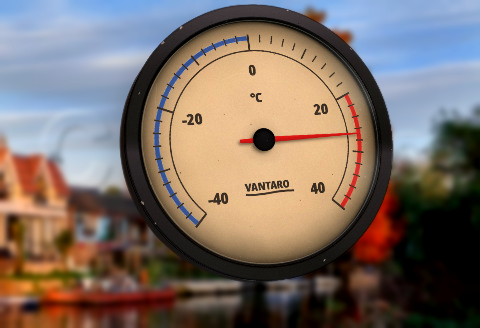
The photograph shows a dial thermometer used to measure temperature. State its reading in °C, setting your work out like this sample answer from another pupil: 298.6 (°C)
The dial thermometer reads 27 (°C)
